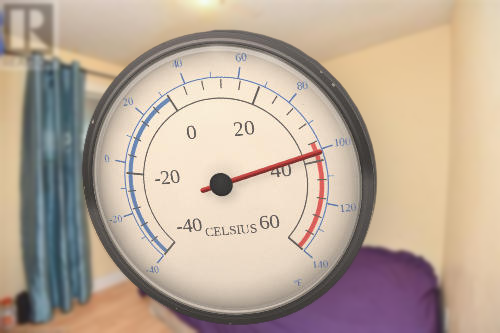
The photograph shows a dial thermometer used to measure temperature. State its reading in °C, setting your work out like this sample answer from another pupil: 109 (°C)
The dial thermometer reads 38 (°C)
